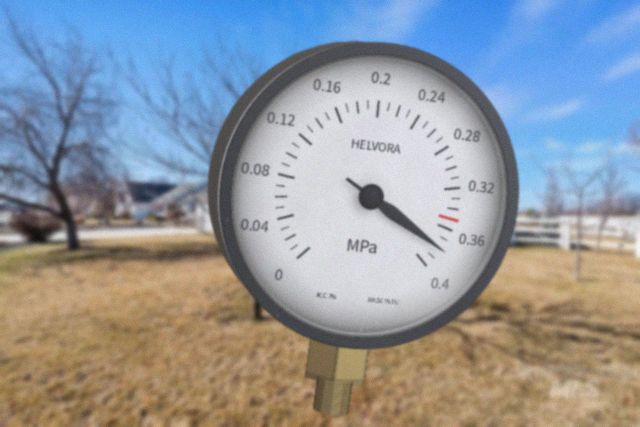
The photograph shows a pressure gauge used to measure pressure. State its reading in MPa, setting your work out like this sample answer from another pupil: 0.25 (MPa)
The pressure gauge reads 0.38 (MPa)
